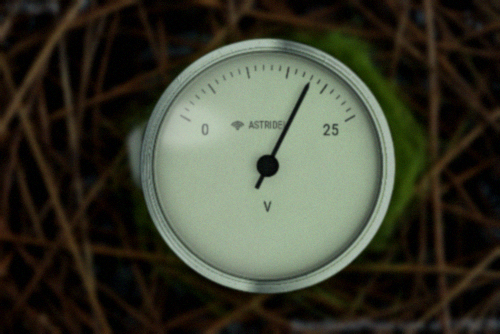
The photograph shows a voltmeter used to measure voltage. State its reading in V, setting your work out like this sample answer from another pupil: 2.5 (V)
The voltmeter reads 18 (V)
